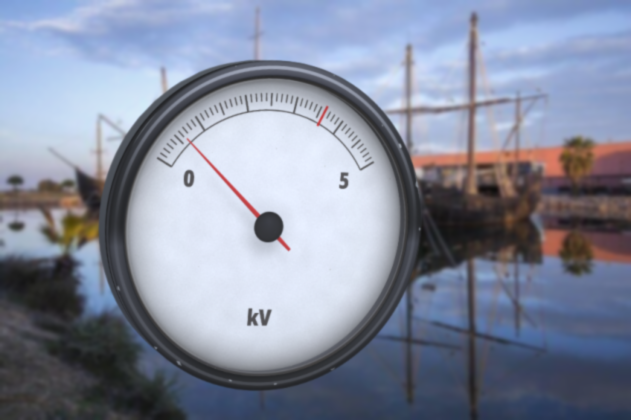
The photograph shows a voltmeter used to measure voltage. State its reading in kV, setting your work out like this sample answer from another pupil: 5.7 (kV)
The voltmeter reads 0.6 (kV)
